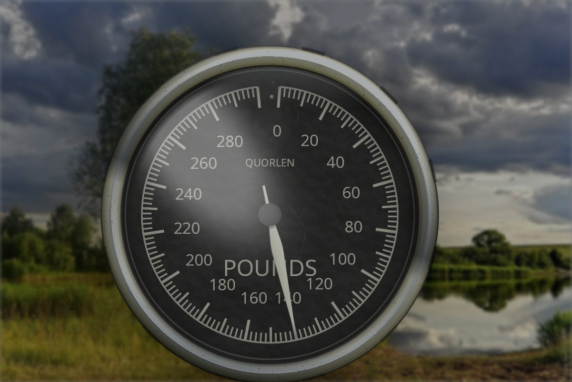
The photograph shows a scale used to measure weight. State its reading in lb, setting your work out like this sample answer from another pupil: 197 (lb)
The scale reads 140 (lb)
